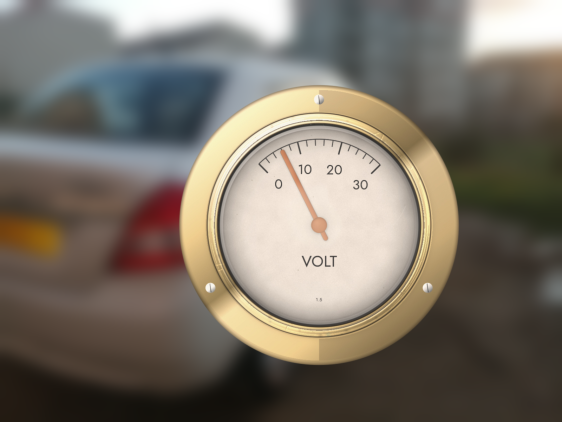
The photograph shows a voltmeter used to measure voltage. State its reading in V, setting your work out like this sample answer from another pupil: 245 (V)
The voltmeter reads 6 (V)
